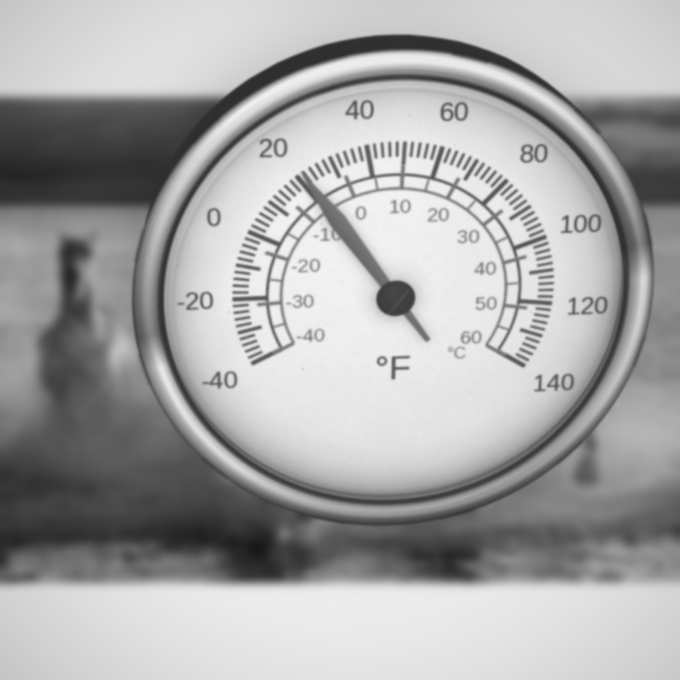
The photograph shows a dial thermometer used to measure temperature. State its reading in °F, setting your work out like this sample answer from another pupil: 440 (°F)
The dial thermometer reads 22 (°F)
